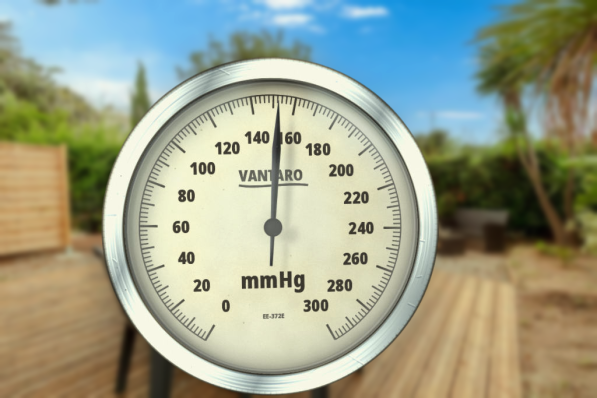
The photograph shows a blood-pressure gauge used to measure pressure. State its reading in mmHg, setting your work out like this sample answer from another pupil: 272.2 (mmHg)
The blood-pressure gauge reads 152 (mmHg)
